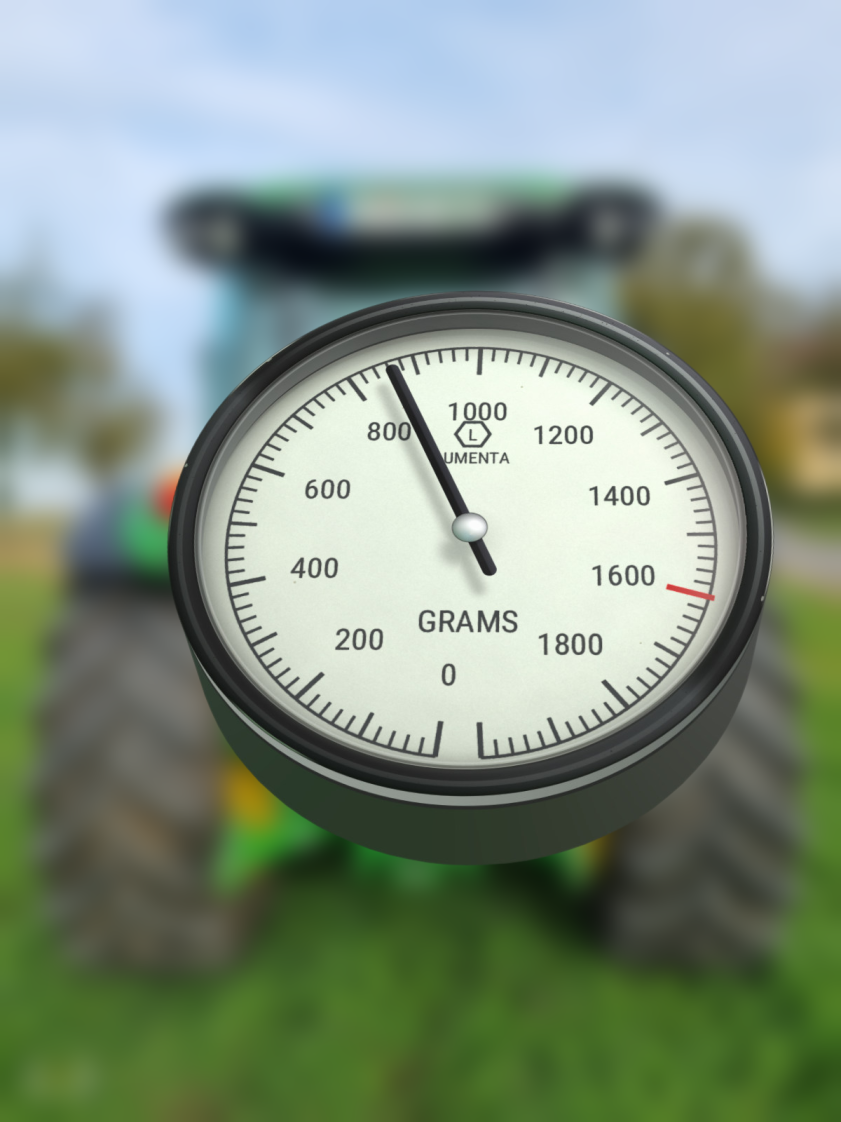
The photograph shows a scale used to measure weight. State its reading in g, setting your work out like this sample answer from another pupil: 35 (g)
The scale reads 860 (g)
